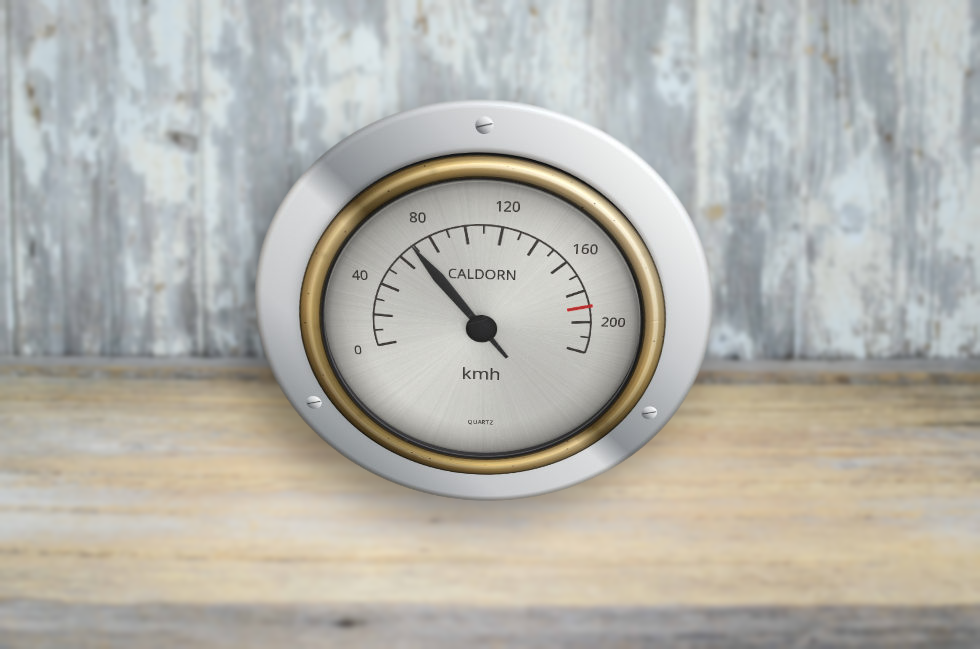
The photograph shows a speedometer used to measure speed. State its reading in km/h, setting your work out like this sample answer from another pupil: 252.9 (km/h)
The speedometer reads 70 (km/h)
